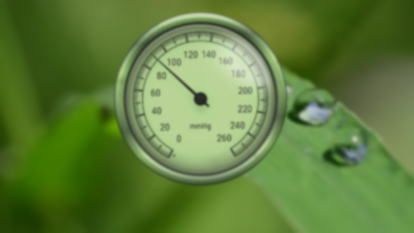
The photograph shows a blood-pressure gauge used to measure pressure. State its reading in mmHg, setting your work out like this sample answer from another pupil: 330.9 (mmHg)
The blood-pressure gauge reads 90 (mmHg)
